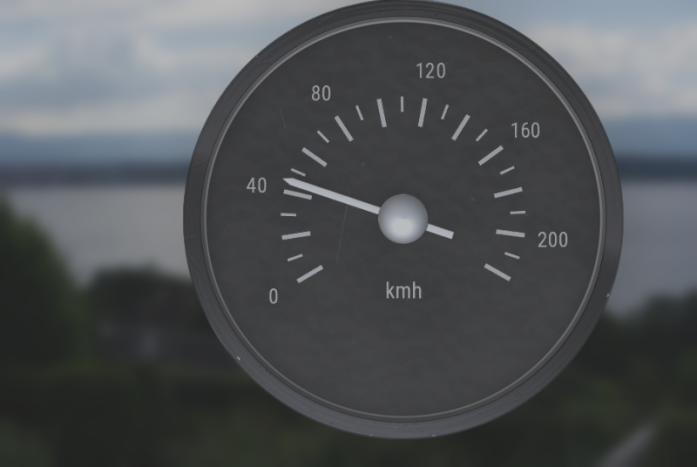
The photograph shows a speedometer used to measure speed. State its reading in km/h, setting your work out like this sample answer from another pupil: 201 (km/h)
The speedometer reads 45 (km/h)
